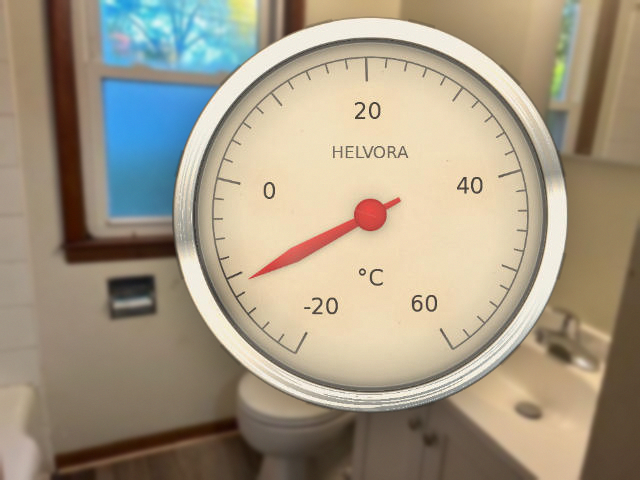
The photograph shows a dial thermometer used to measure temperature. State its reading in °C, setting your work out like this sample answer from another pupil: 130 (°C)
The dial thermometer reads -11 (°C)
